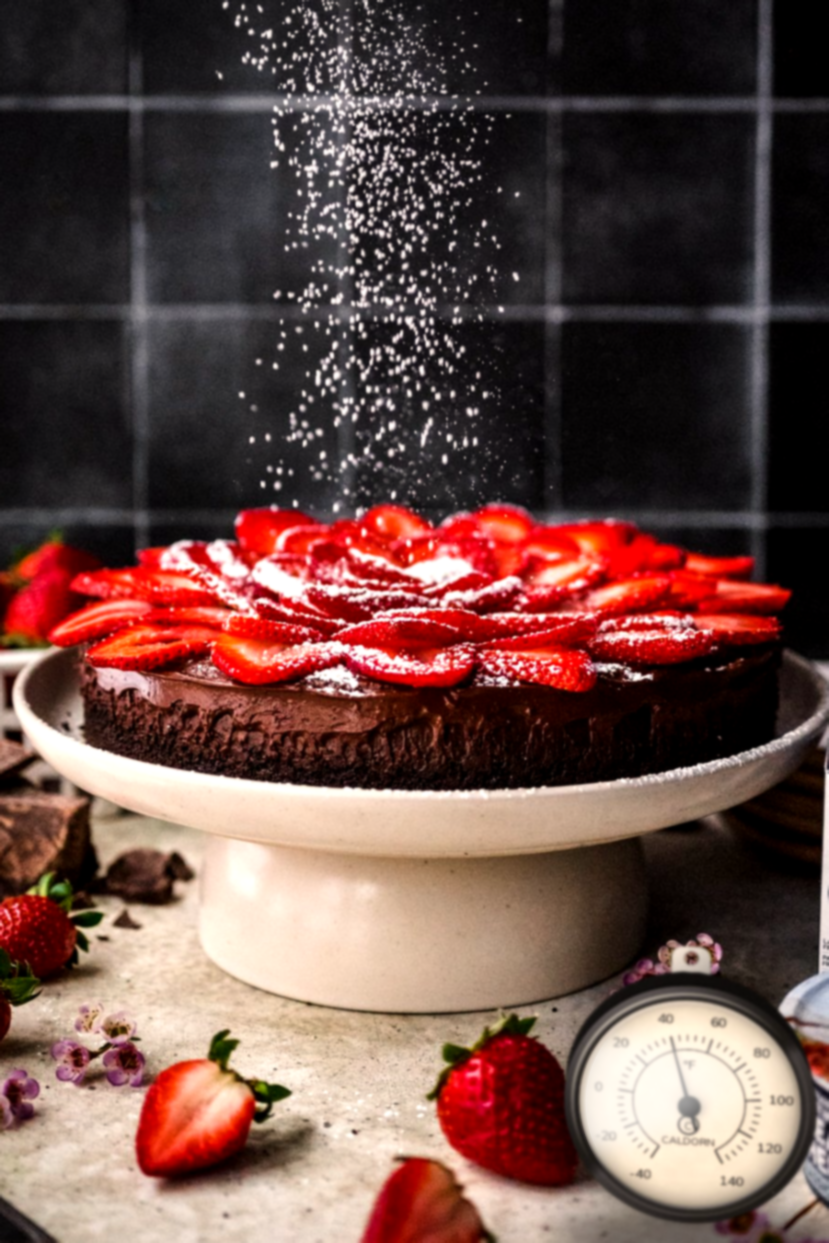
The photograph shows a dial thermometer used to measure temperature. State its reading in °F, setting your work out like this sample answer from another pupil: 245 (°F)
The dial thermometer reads 40 (°F)
